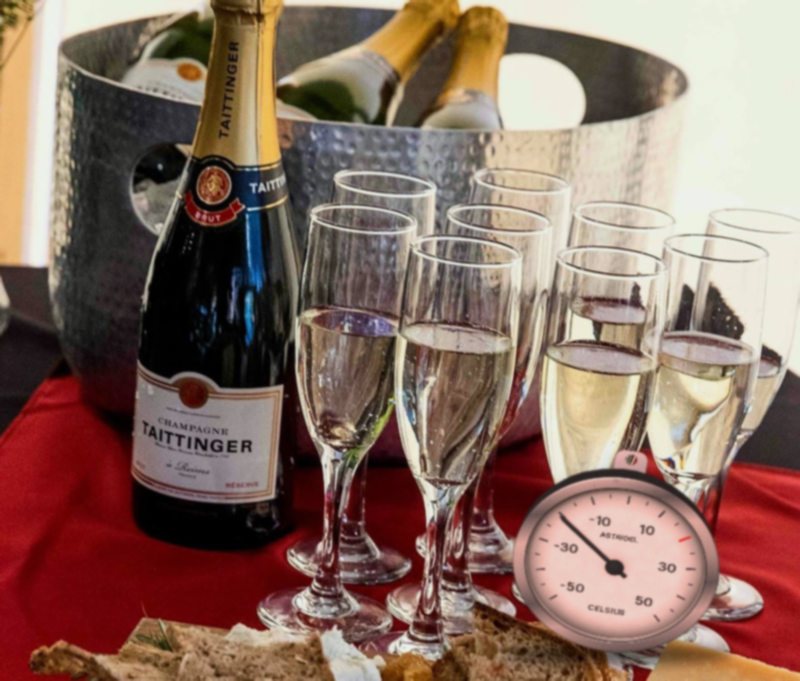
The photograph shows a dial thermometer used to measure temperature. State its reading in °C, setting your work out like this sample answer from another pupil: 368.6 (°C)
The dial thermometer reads -20 (°C)
